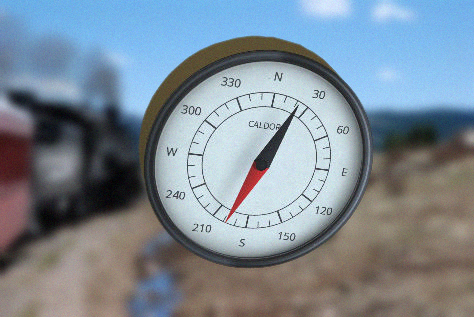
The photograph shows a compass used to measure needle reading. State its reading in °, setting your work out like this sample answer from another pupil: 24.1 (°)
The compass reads 200 (°)
